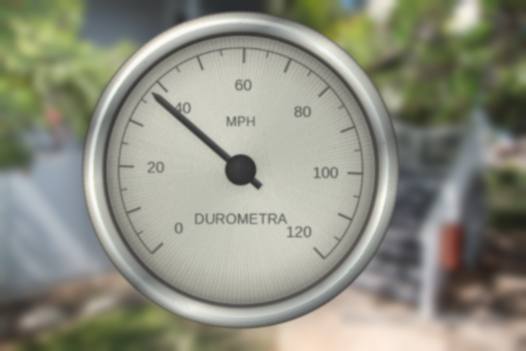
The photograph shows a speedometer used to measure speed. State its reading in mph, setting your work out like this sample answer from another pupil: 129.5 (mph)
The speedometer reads 37.5 (mph)
